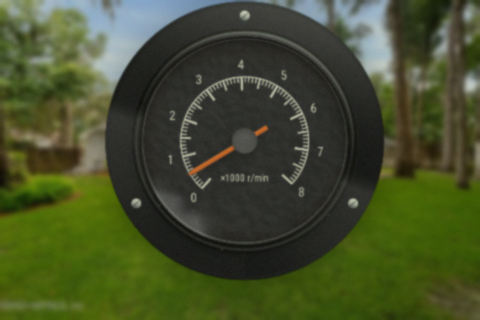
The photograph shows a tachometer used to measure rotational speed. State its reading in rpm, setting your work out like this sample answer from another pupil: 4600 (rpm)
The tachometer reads 500 (rpm)
